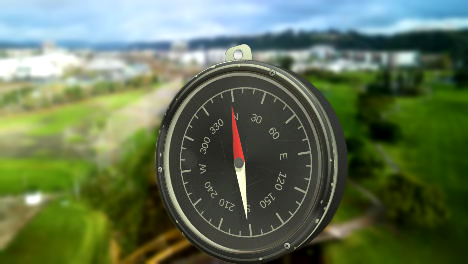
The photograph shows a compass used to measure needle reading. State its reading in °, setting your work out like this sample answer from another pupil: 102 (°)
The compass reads 0 (°)
